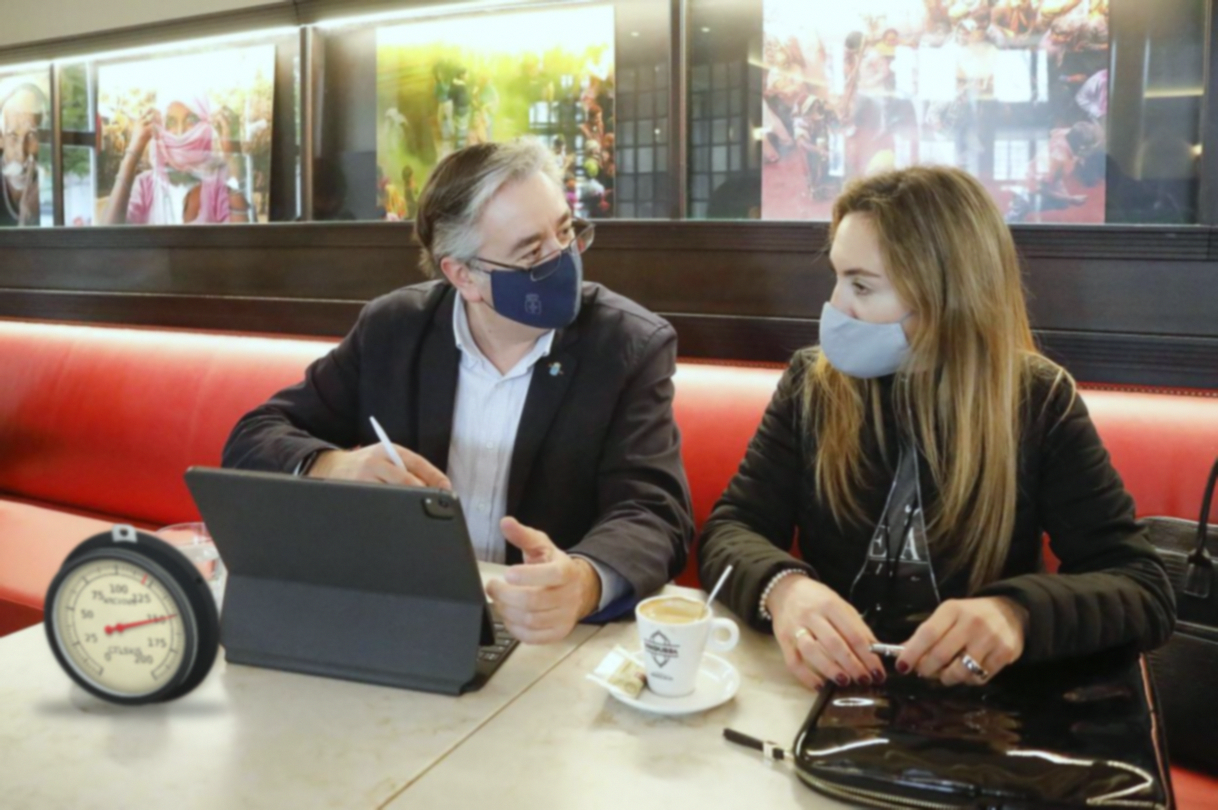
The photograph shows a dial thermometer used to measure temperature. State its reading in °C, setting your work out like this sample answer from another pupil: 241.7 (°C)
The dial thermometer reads 150 (°C)
